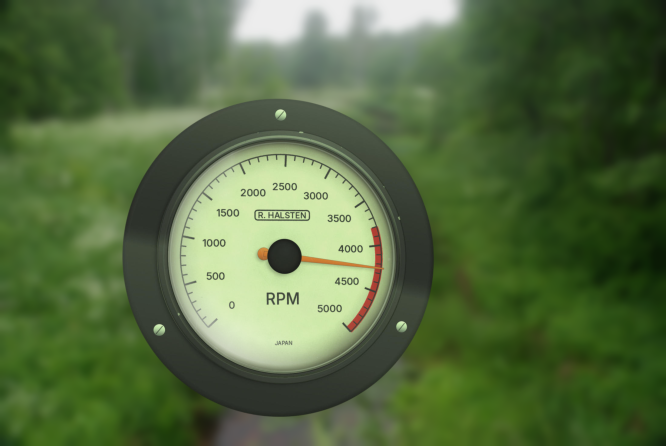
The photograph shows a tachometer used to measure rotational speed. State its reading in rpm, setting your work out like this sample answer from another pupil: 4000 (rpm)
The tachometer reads 4250 (rpm)
